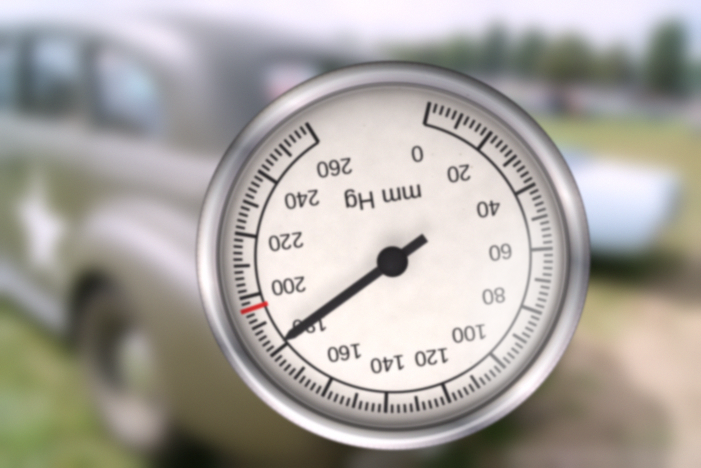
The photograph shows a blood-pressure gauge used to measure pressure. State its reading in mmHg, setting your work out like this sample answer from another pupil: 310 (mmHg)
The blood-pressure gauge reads 182 (mmHg)
